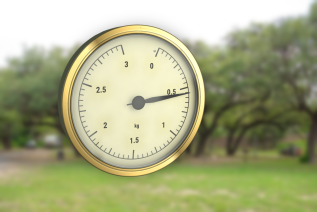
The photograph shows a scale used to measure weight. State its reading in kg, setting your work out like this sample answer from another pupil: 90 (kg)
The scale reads 0.55 (kg)
